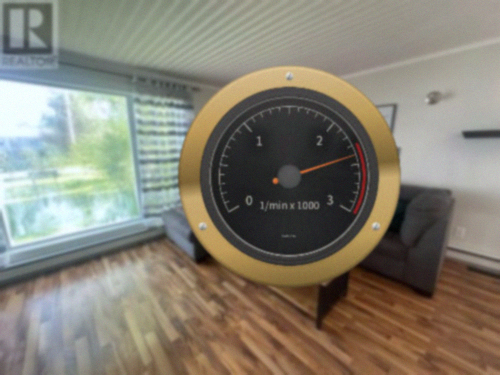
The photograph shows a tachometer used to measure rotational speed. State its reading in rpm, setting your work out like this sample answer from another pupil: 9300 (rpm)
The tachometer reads 2400 (rpm)
